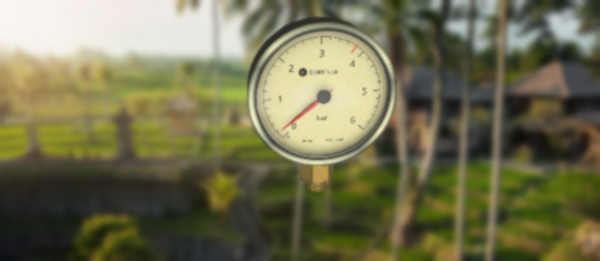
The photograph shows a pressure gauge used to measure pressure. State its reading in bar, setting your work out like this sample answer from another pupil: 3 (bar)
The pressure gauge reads 0.2 (bar)
